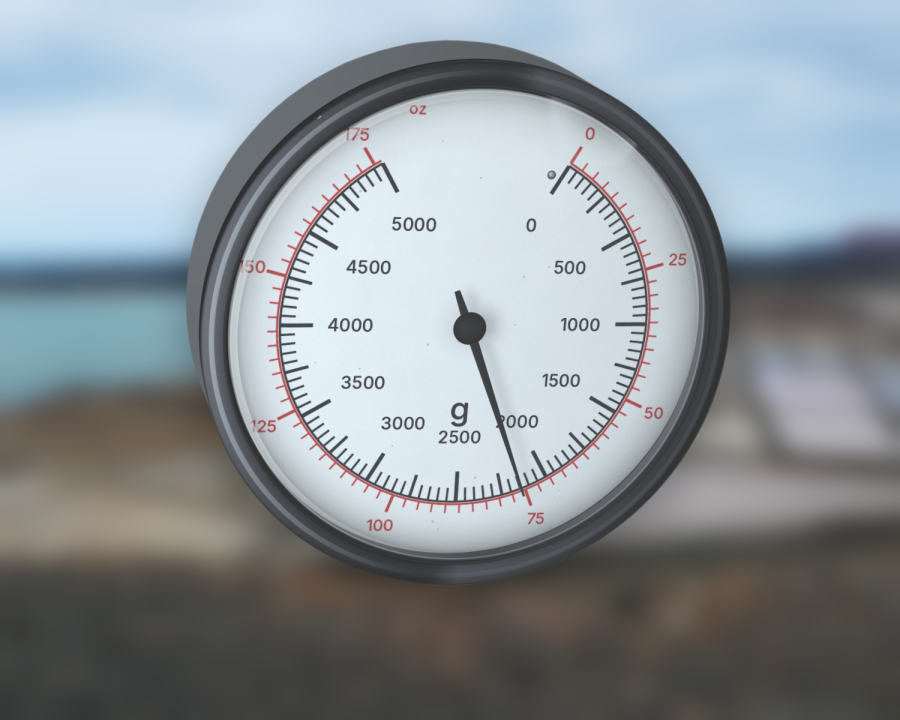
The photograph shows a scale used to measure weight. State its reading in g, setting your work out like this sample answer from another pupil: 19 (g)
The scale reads 2150 (g)
